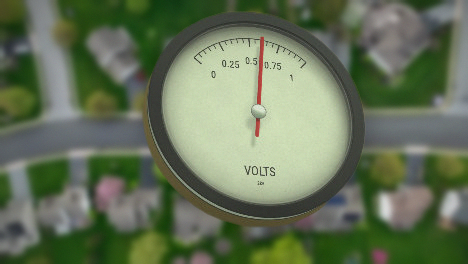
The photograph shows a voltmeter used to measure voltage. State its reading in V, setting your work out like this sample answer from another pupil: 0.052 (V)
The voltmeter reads 0.6 (V)
